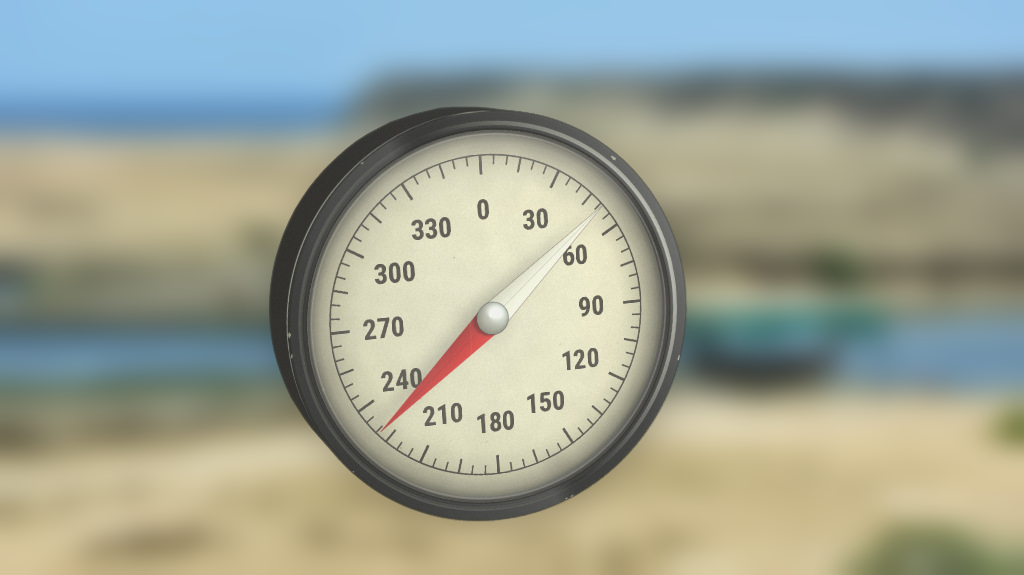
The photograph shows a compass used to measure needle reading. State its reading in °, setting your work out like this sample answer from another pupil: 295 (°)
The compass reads 230 (°)
